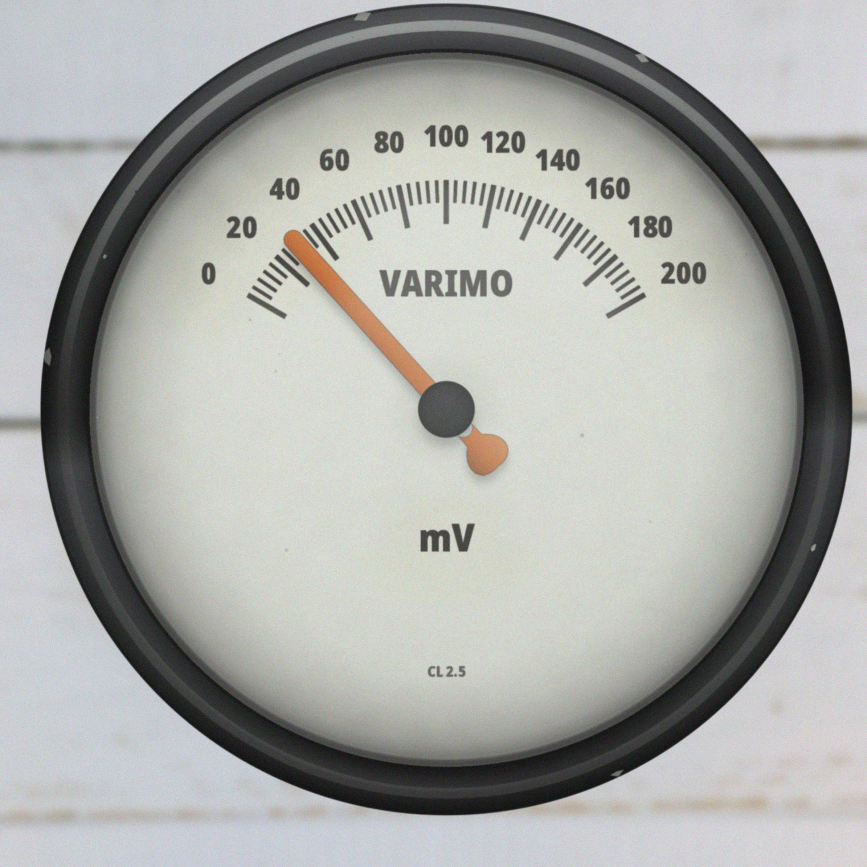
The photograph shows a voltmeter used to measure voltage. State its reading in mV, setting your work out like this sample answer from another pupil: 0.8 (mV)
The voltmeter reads 30 (mV)
